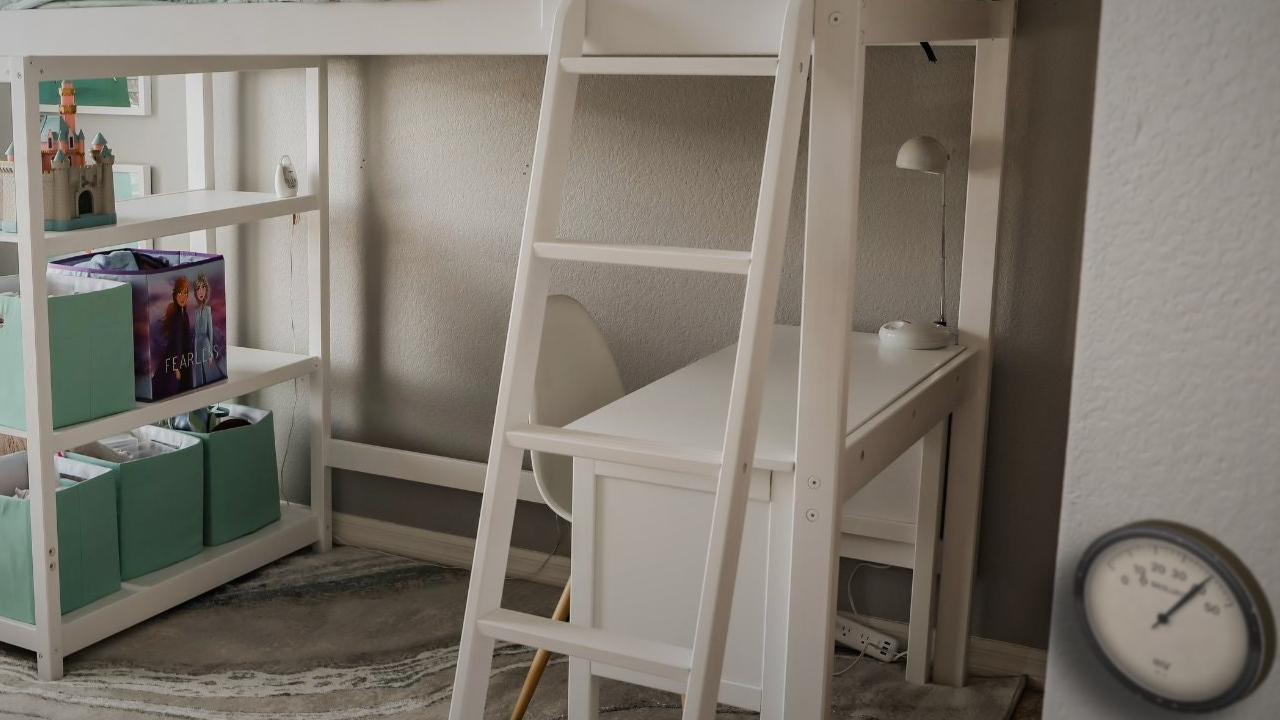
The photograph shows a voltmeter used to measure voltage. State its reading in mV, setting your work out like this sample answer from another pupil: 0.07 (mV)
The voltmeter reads 40 (mV)
